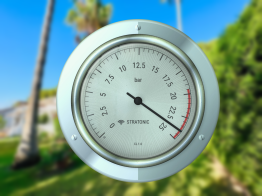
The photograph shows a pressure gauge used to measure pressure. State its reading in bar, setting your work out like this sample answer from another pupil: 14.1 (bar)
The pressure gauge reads 24 (bar)
